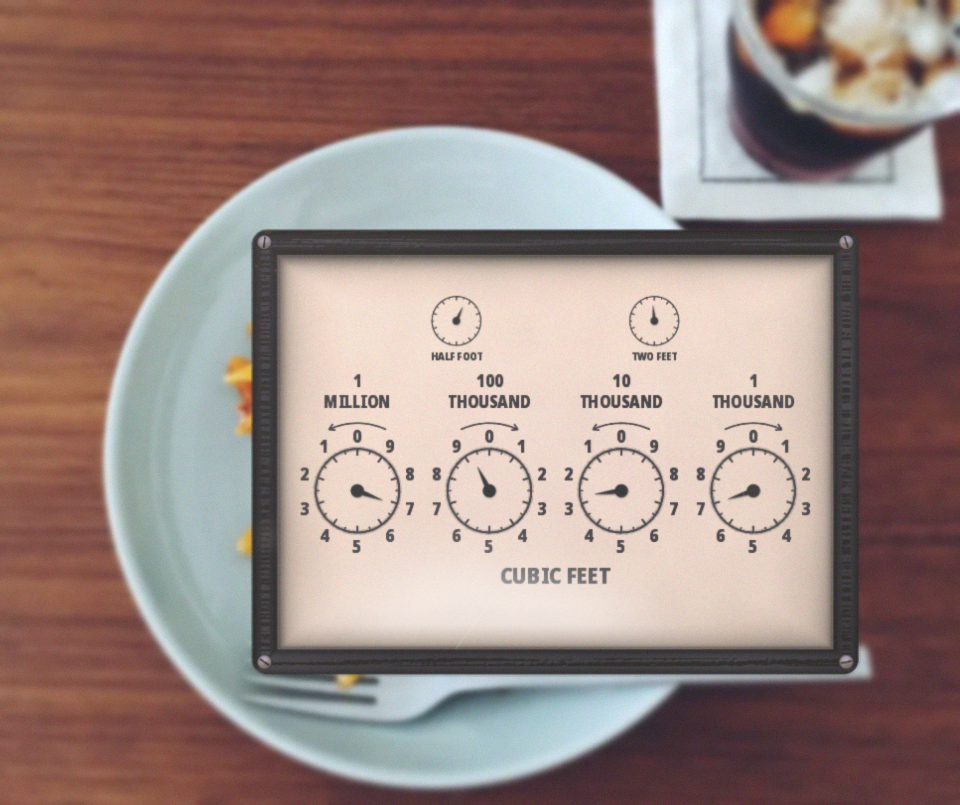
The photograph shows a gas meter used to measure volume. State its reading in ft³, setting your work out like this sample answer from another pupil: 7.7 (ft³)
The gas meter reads 692700 (ft³)
